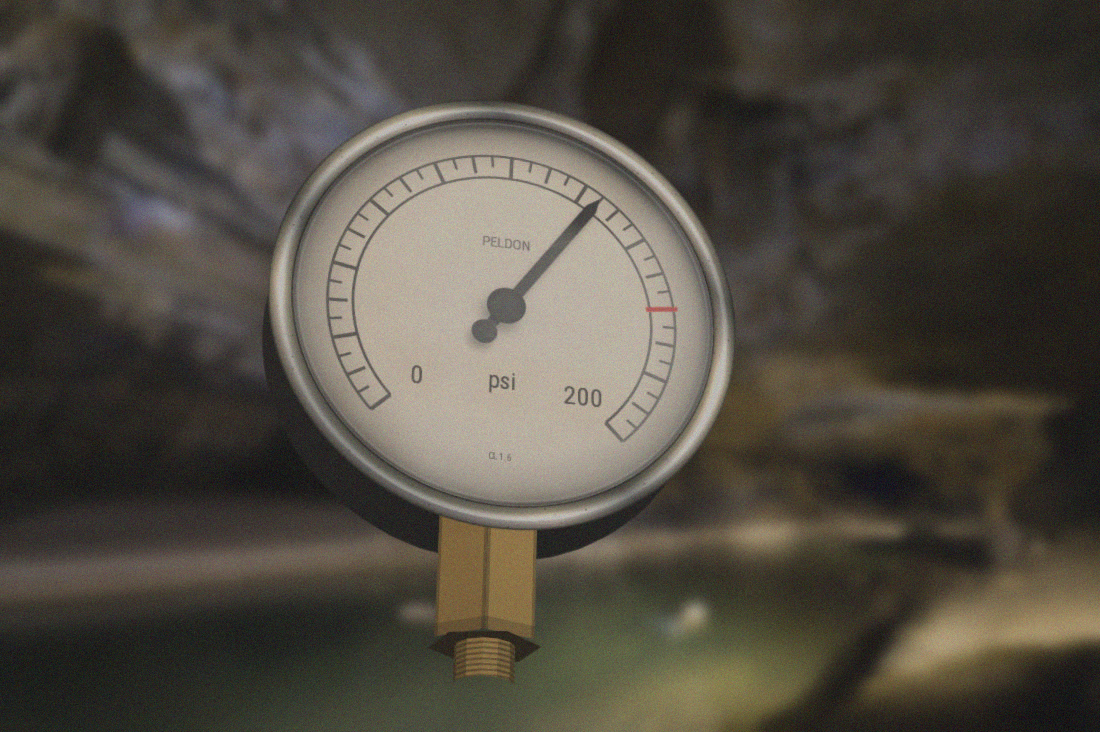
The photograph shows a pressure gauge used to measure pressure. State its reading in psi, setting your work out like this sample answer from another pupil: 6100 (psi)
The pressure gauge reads 125 (psi)
